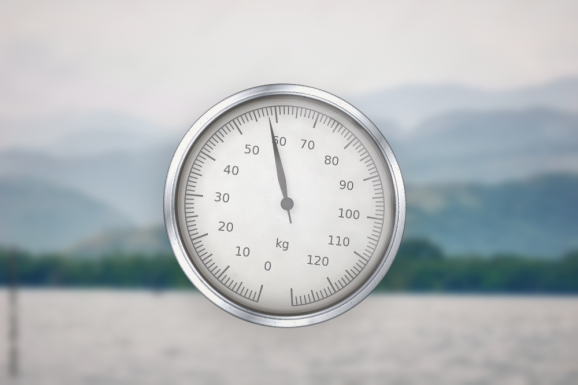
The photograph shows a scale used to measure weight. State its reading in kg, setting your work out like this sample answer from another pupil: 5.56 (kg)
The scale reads 58 (kg)
